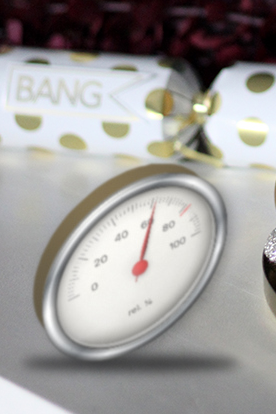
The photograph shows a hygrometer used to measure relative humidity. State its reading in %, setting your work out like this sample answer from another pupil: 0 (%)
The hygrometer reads 60 (%)
